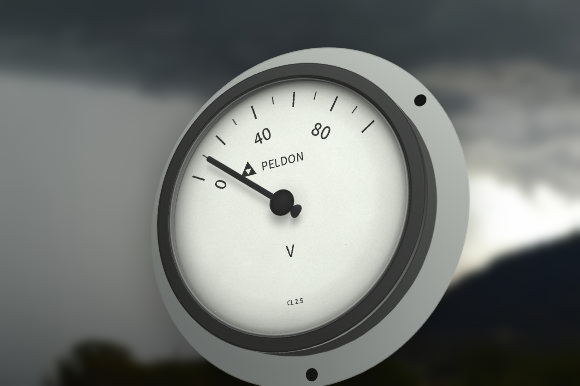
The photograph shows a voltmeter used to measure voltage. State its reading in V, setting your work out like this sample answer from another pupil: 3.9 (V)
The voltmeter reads 10 (V)
